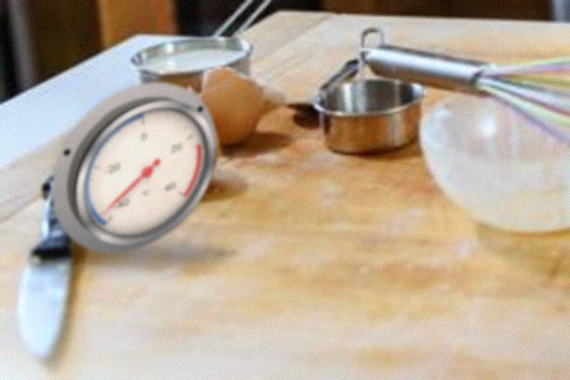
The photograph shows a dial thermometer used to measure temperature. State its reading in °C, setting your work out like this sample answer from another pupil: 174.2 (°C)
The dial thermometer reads -36 (°C)
